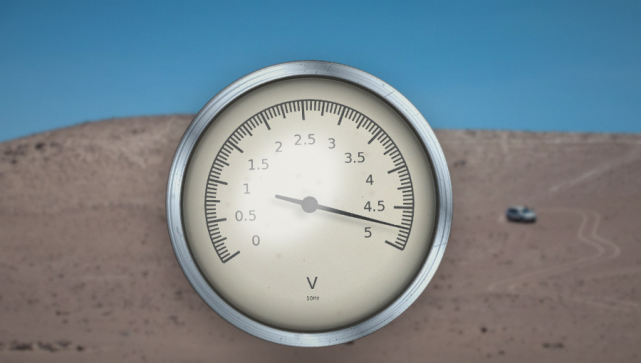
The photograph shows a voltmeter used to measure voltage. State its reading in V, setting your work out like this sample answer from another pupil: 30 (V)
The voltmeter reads 4.75 (V)
